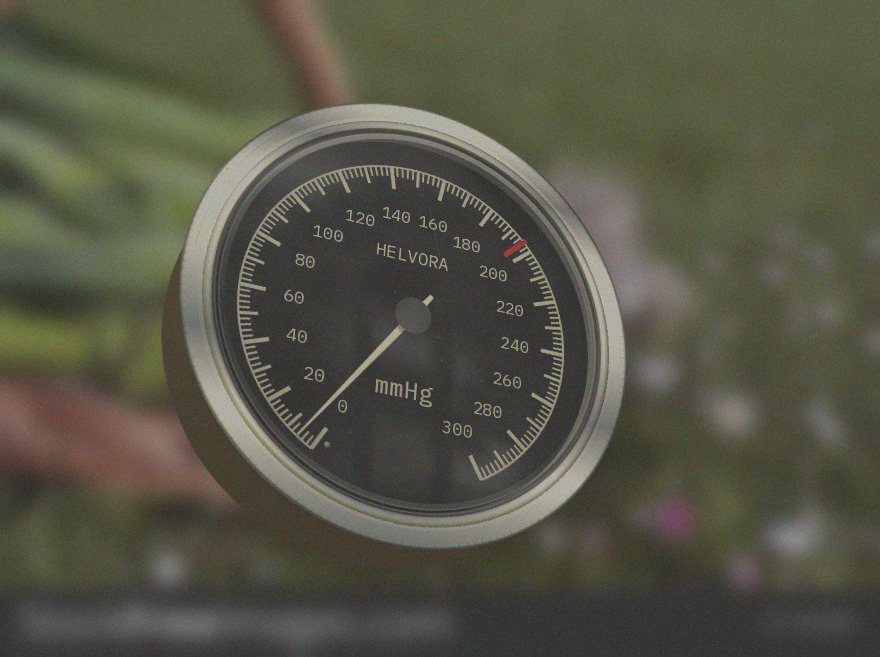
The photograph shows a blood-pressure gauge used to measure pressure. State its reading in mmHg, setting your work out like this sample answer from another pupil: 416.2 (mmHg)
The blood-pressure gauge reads 6 (mmHg)
